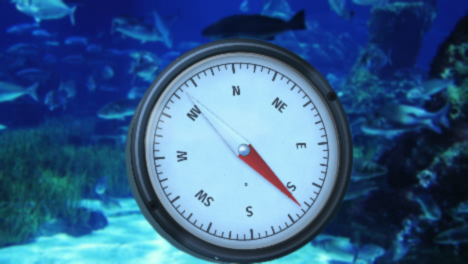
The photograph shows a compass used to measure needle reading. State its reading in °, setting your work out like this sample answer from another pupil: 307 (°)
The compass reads 140 (°)
